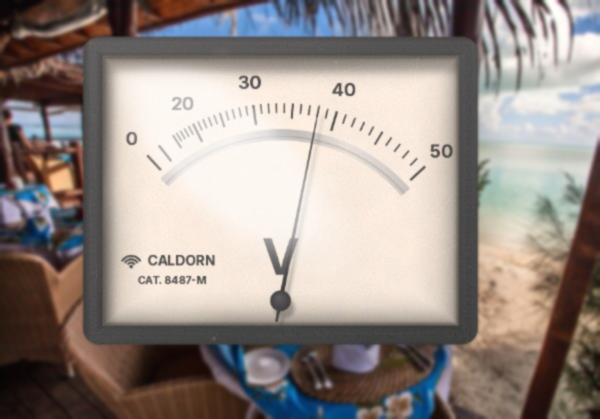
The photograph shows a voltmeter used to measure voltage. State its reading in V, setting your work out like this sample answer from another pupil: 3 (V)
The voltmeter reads 38 (V)
